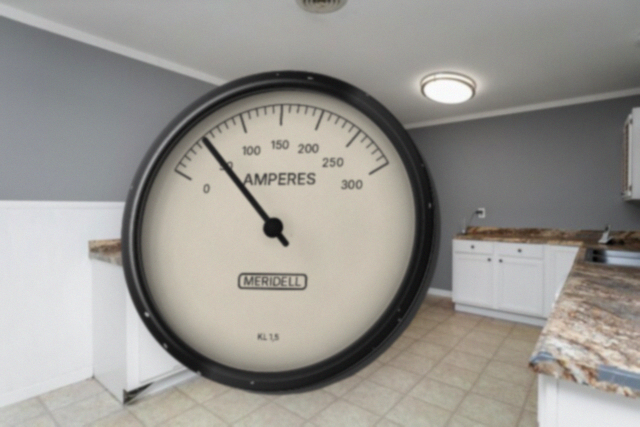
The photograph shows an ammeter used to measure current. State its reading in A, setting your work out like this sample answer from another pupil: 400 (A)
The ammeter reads 50 (A)
